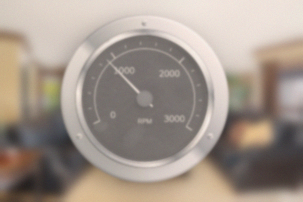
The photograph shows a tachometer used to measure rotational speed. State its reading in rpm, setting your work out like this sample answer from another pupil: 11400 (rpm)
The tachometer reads 900 (rpm)
